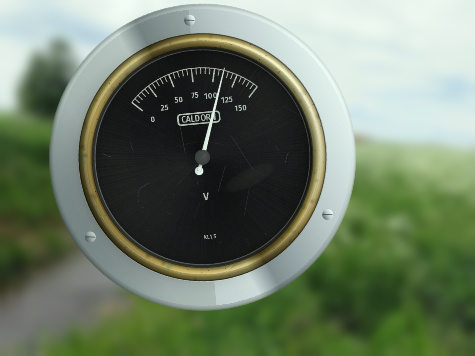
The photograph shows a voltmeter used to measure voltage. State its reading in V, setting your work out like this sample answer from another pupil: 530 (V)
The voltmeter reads 110 (V)
